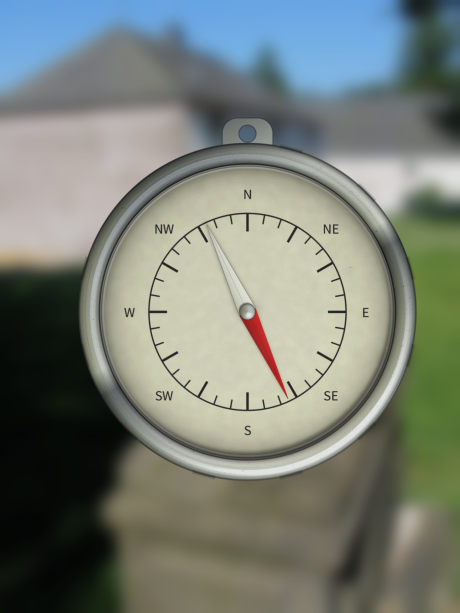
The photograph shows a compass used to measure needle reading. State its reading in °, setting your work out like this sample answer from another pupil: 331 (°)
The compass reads 155 (°)
